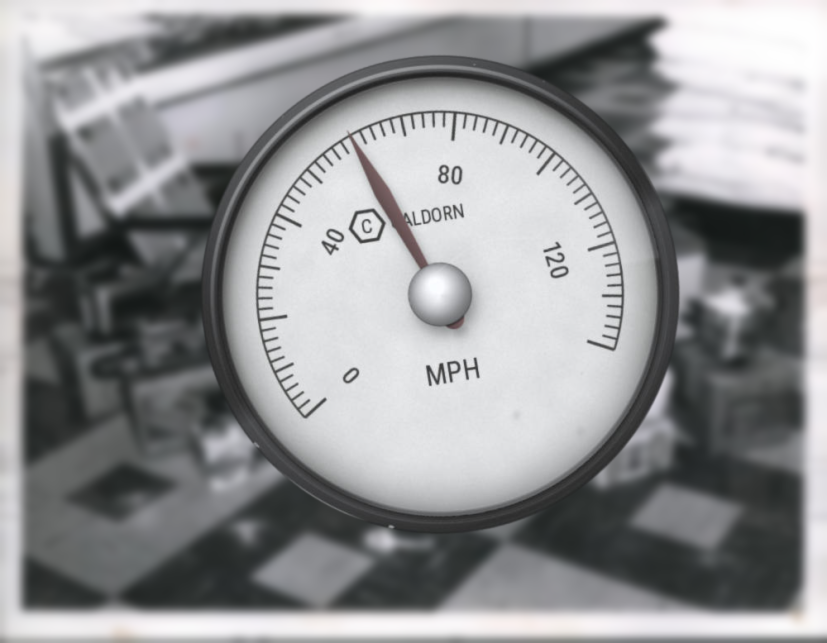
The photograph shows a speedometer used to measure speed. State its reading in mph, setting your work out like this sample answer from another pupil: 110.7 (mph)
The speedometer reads 60 (mph)
